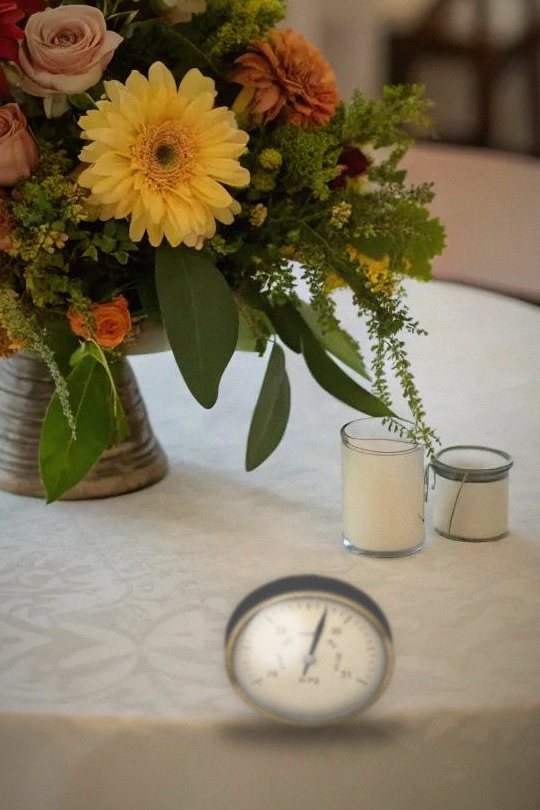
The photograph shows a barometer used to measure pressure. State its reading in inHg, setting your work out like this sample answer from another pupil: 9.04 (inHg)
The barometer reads 29.7 (inHg)
